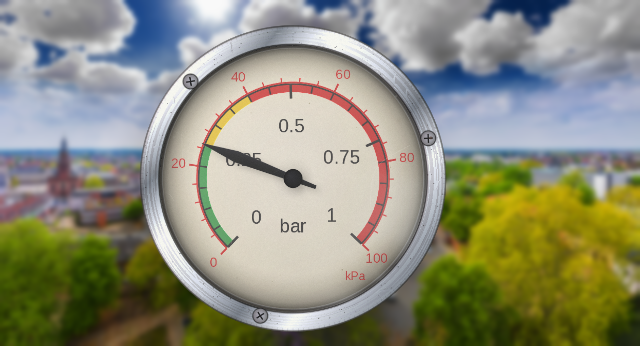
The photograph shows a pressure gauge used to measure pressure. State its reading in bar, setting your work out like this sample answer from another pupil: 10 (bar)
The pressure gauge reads 0.25 (bar)
